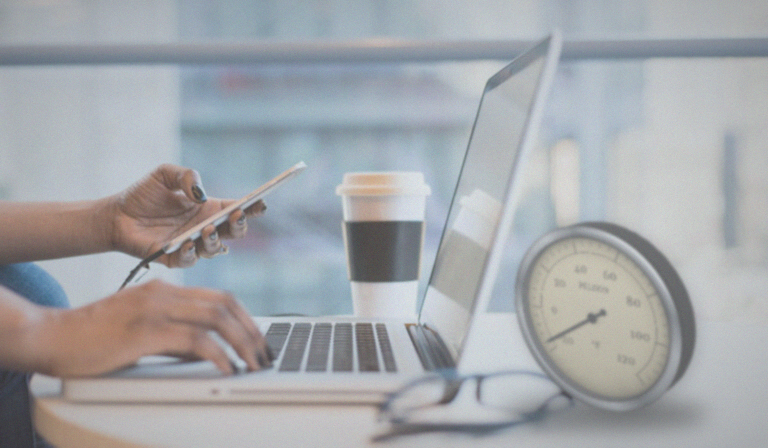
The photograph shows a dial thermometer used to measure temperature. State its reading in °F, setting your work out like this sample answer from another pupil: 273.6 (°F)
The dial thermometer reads -16 (°F)
